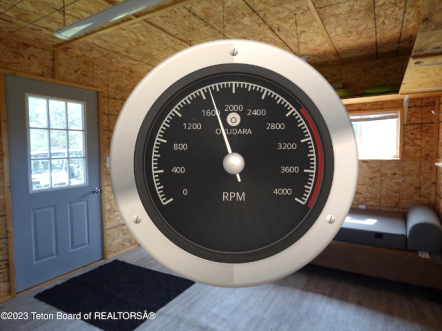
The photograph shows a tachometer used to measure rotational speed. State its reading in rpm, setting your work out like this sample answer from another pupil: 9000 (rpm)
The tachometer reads 1700 (rpm)
